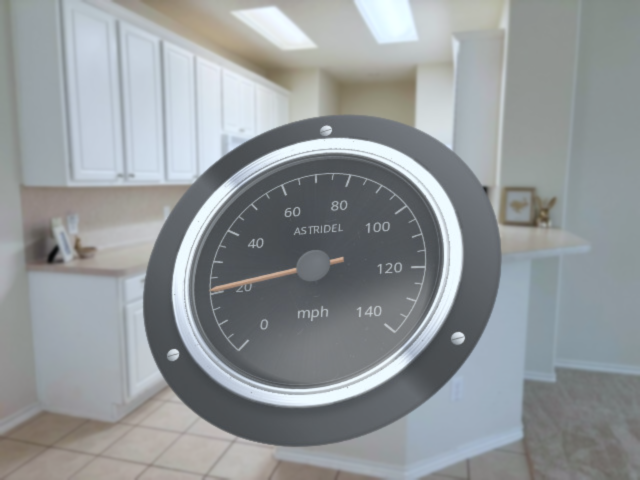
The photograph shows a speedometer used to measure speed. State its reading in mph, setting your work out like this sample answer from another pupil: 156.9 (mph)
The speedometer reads 20 (mph)
